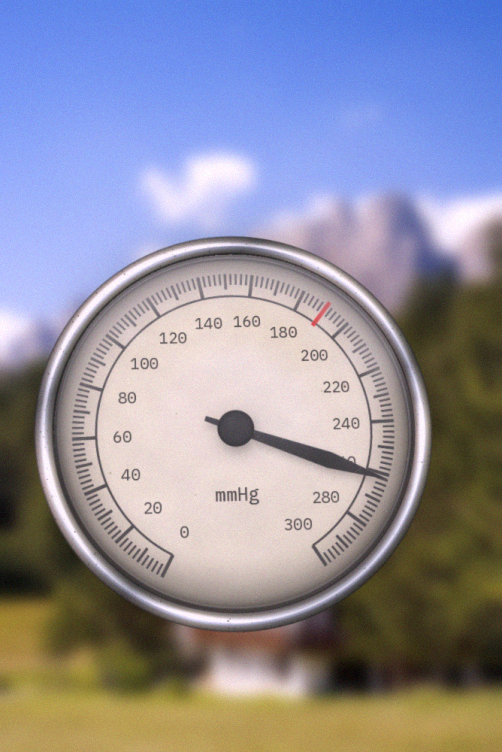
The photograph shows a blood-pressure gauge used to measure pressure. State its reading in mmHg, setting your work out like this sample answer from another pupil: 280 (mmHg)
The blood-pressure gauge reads 262 (mmHg)
